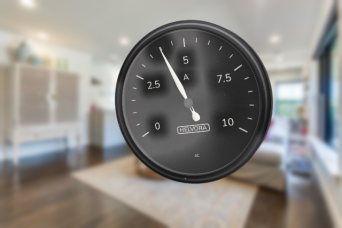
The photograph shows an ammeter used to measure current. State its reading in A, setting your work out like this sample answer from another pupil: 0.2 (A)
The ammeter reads 4 (A)
